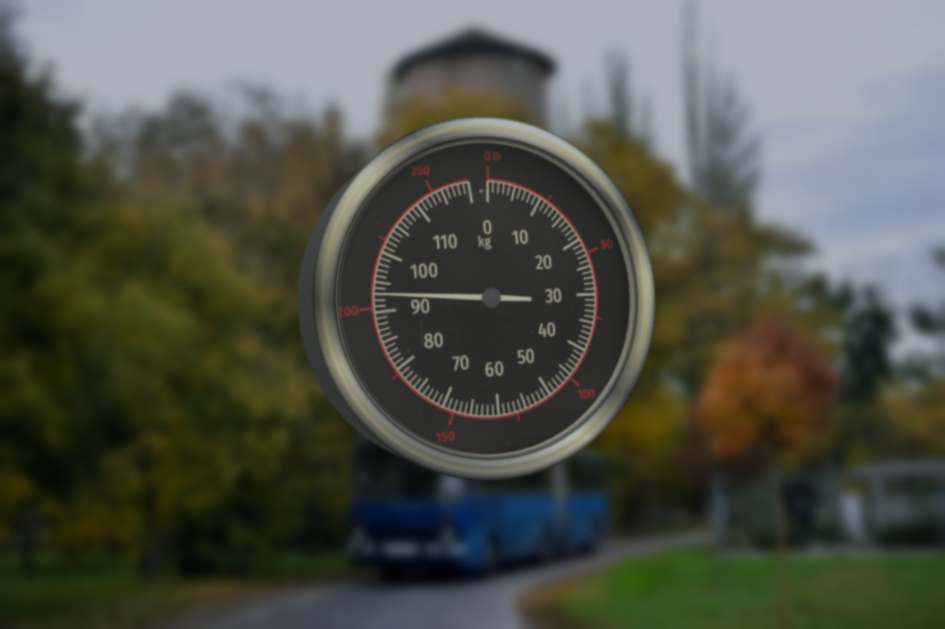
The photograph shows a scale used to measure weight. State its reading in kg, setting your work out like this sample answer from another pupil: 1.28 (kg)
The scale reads 93 (kg)
